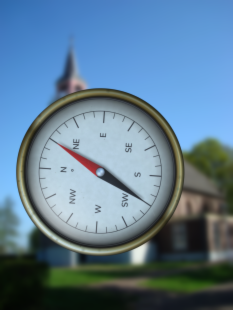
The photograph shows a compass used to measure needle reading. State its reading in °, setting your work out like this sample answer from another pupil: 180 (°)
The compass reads 30 (°)
